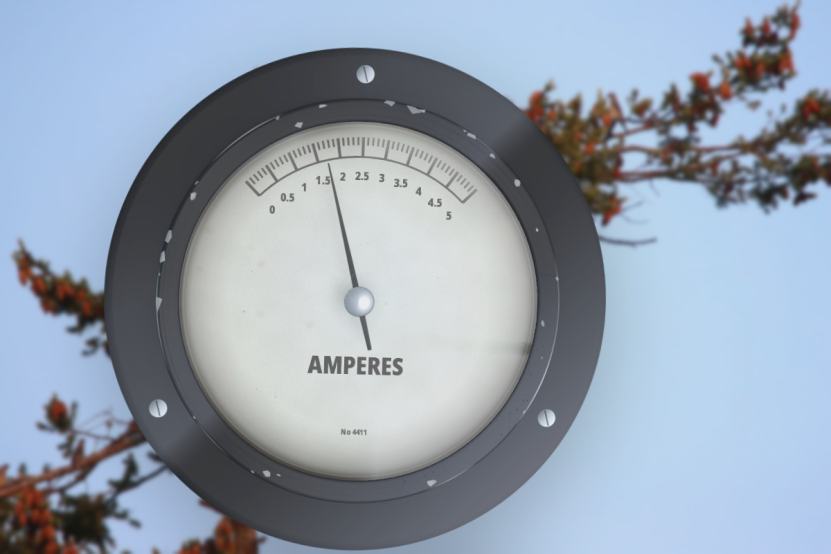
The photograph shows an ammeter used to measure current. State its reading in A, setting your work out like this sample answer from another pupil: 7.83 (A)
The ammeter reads 1.7 (A)
